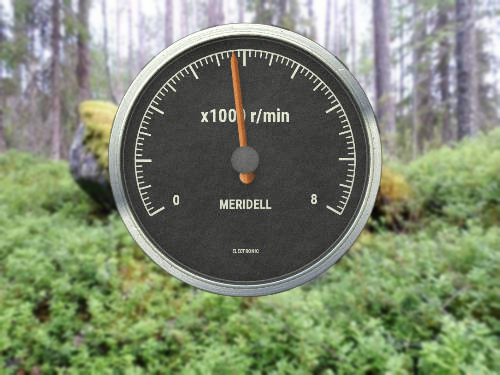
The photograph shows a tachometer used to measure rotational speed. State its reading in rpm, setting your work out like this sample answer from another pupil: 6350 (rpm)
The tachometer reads 3800 (rpm)
